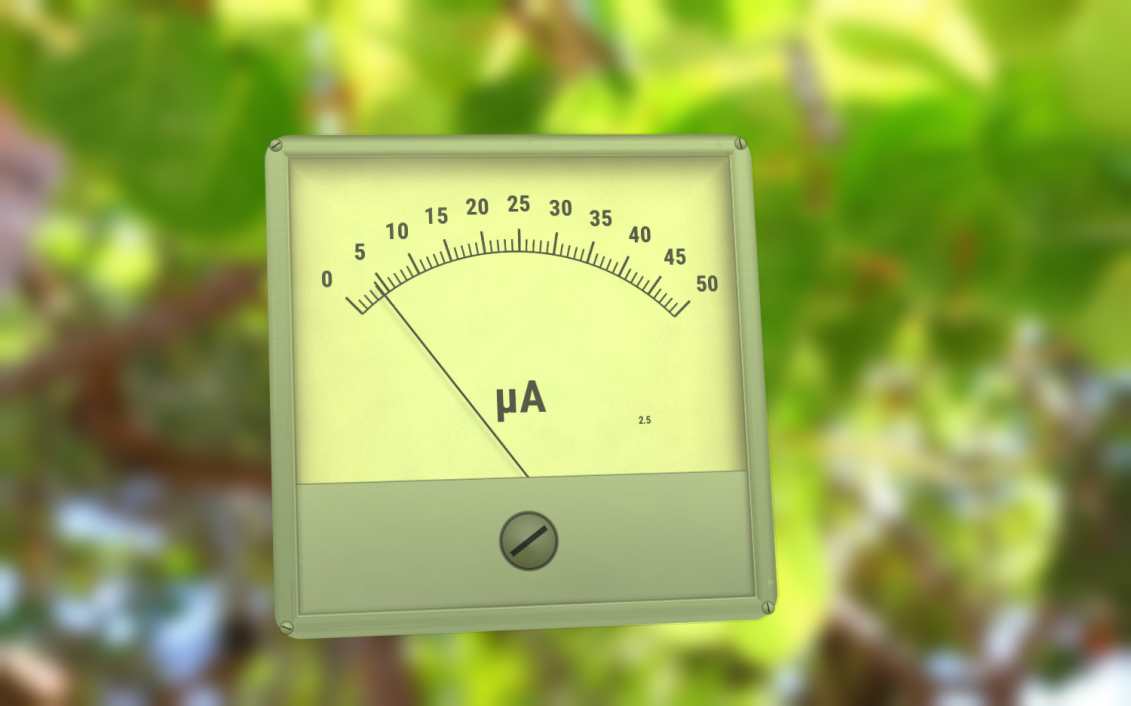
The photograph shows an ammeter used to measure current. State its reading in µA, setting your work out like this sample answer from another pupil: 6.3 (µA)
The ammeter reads 4 (µA)
